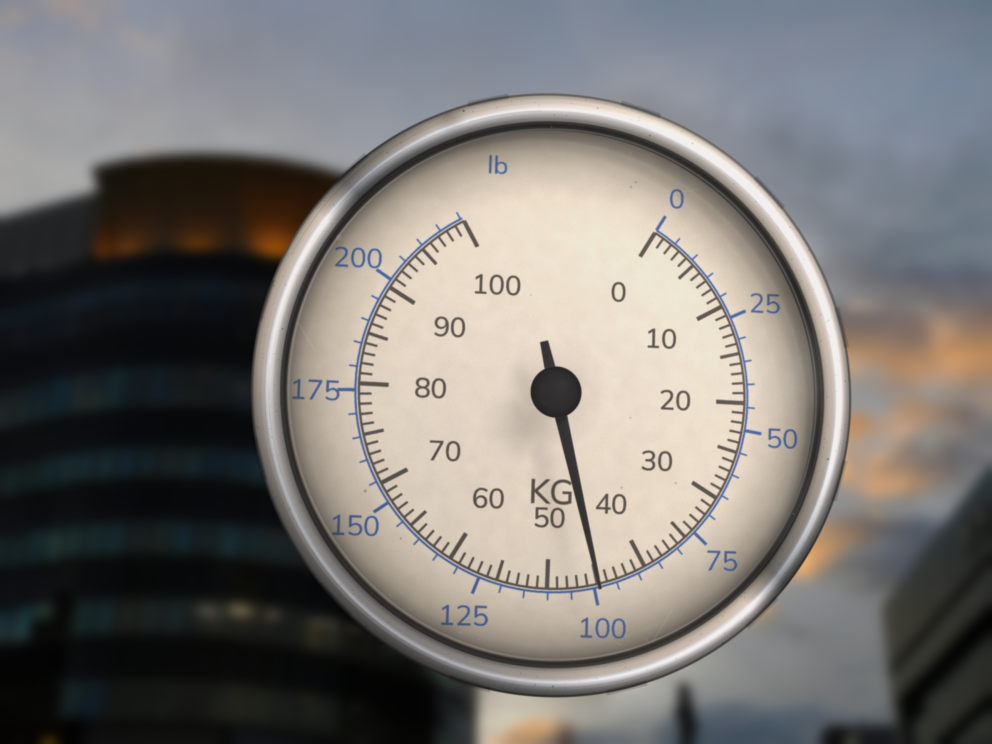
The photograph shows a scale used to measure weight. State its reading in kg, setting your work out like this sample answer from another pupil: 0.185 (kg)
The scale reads 45 (kg)
